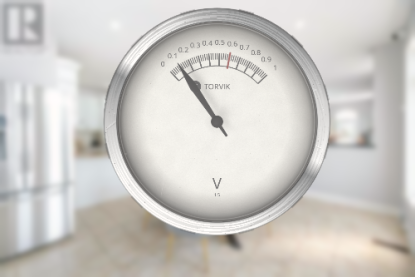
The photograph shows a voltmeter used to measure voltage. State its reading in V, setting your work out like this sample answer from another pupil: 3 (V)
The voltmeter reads 0.1 (V)
